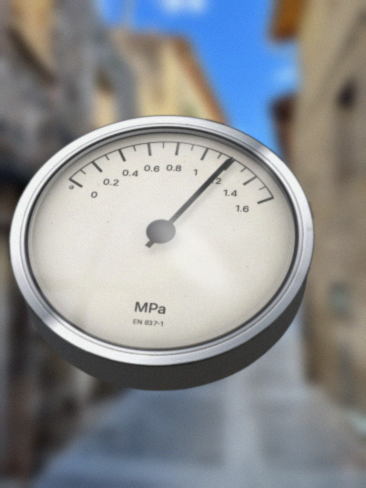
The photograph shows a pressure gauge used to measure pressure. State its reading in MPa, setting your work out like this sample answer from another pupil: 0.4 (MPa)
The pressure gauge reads 1.2 (MPa)
